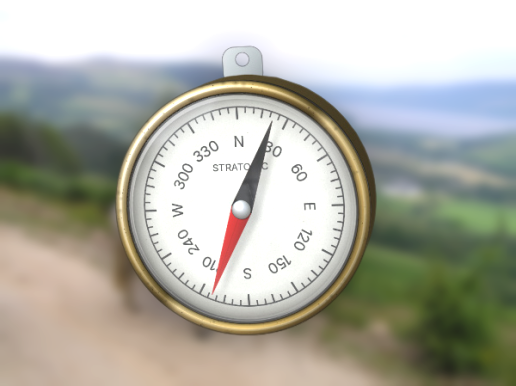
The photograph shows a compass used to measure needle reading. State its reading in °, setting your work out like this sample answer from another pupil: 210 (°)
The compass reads 202.5 (°)
